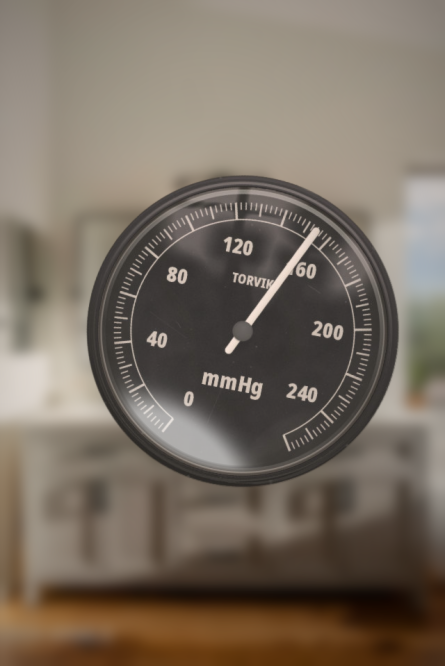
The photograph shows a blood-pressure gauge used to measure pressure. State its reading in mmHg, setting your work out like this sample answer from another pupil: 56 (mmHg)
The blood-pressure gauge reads 154 (mmHg)
